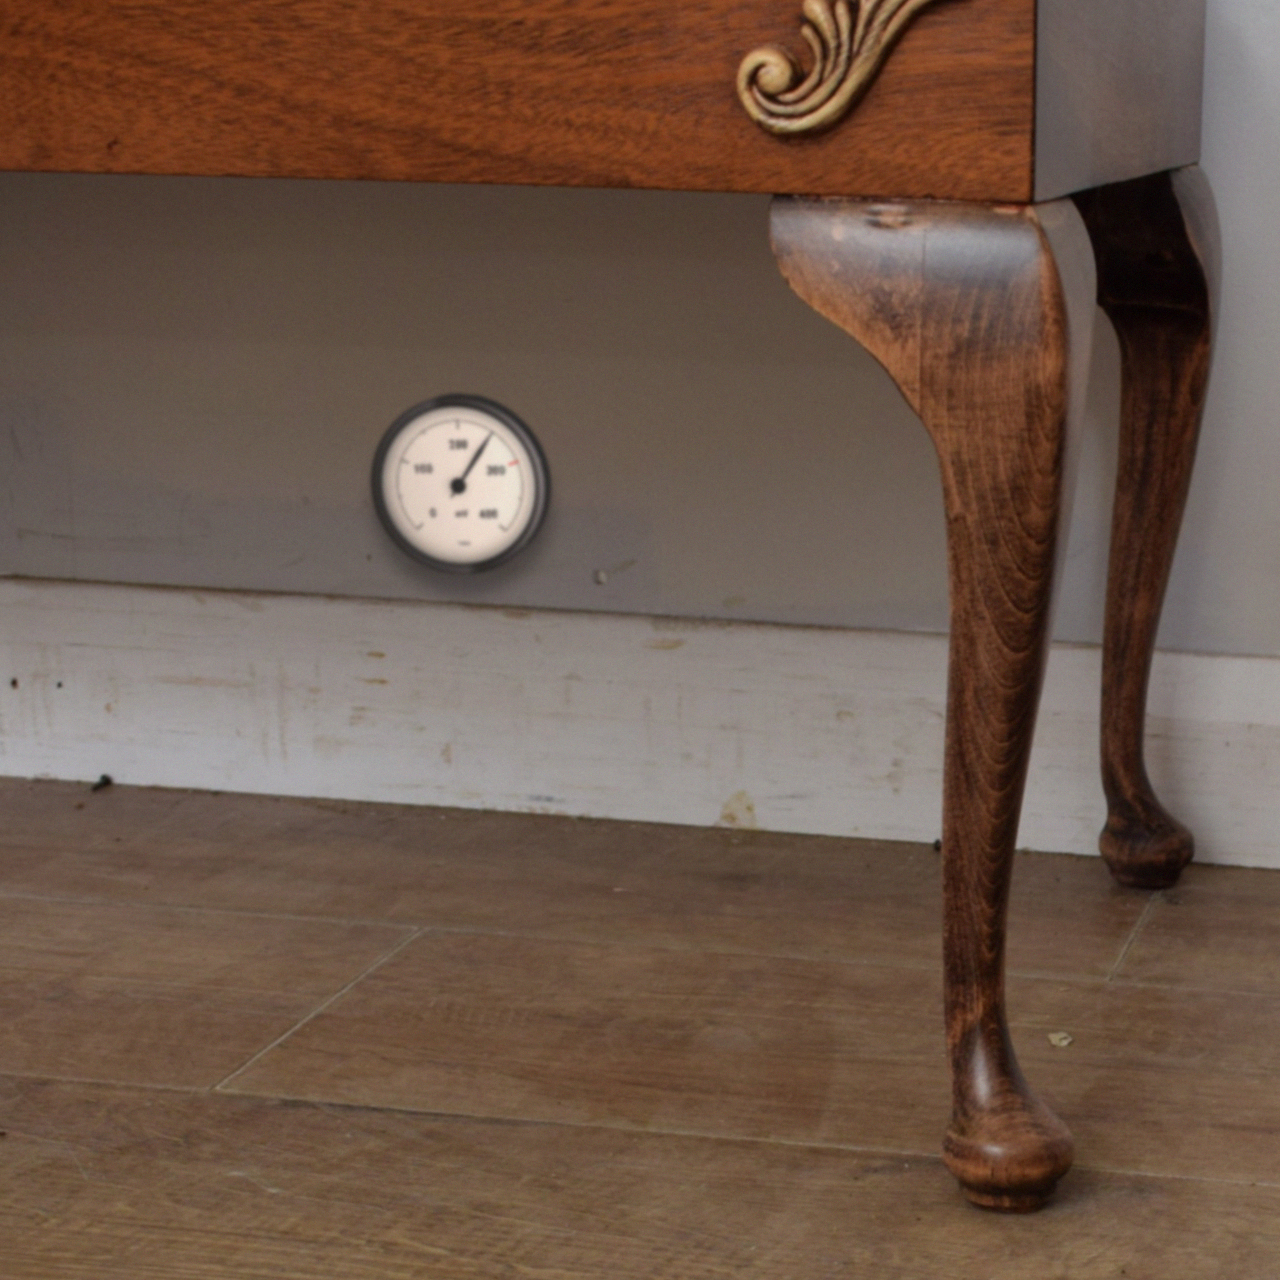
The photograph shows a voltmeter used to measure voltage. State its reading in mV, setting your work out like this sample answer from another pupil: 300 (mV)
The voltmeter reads 250 (mV)
